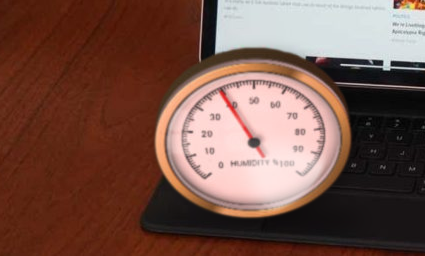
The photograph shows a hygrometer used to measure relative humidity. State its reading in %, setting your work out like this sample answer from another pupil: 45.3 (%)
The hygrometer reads 40 (%)
